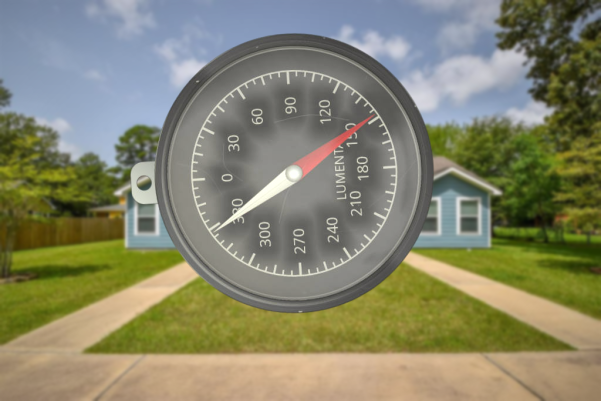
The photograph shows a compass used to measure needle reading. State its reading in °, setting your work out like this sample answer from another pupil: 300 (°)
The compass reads 147.5 (°)
